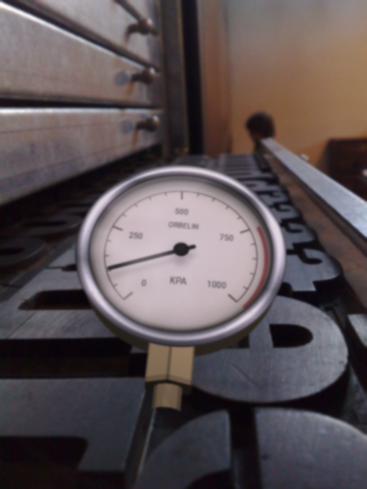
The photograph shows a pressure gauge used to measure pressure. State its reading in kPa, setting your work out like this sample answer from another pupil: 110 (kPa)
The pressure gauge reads 100 (kPa)
